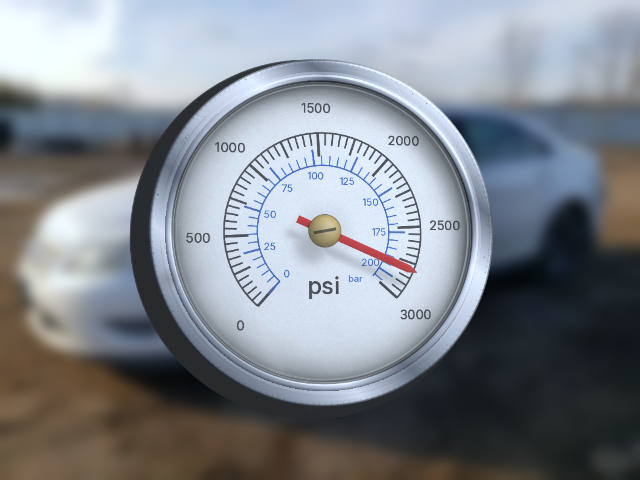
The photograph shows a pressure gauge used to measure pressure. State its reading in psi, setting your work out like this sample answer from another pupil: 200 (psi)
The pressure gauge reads 2800 (psi)
